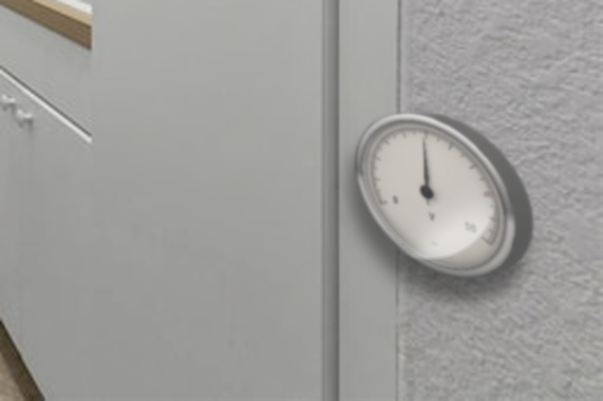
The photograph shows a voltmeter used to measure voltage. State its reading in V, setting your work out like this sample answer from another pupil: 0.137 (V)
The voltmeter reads 25 (V)
